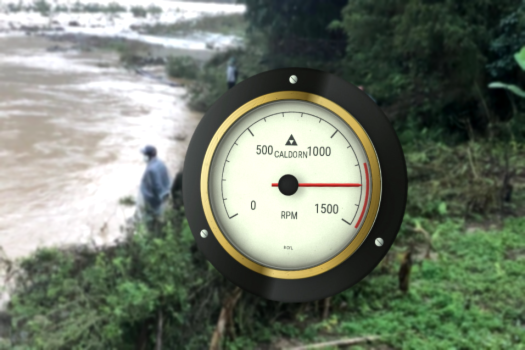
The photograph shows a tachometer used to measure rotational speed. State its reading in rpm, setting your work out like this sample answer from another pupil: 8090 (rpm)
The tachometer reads 1300 (rpm)
